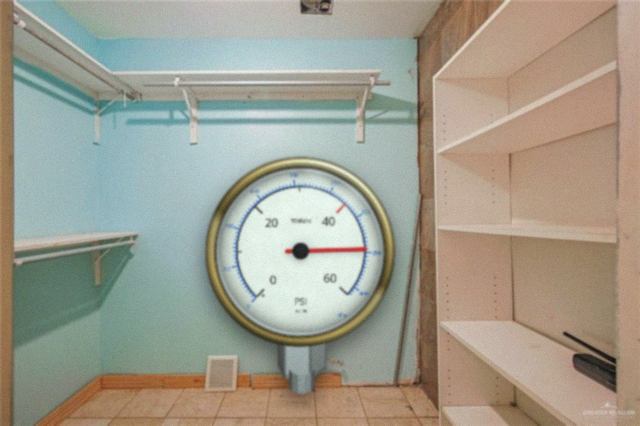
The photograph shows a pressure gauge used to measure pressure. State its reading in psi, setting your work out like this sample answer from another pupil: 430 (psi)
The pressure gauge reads 50 (psi)
